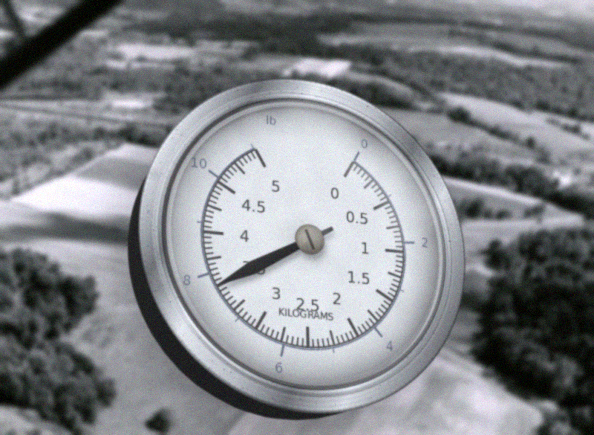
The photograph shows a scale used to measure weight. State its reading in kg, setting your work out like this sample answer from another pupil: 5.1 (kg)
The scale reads 3.5 (kg)
